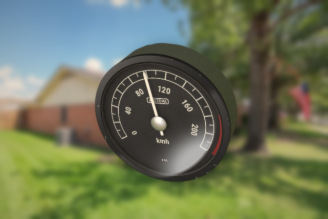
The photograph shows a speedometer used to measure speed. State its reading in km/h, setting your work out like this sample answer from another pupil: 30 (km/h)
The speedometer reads 100 (km/h)
